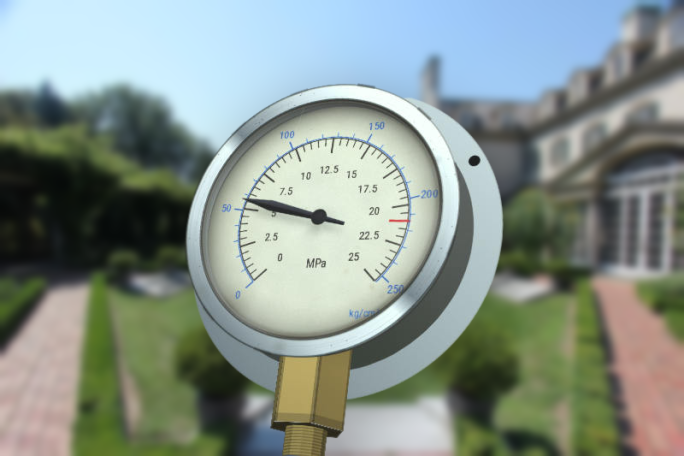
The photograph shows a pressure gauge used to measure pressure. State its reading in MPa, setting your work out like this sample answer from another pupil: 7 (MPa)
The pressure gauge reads 5.5 (MPa)
